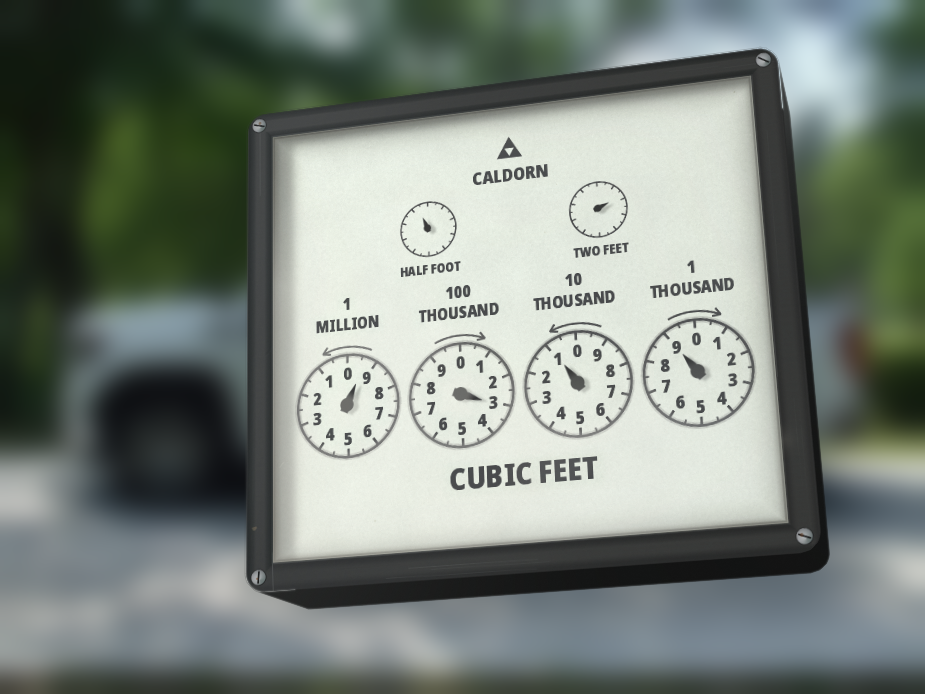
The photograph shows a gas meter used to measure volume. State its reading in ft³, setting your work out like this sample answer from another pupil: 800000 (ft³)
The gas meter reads 930900 (ft³)
